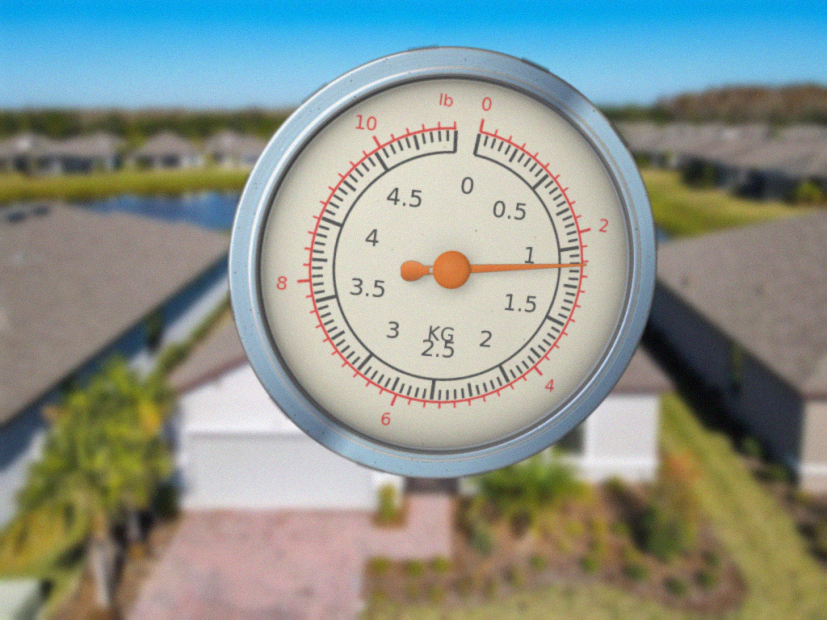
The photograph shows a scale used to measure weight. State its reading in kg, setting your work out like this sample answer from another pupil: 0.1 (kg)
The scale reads 1.1 (kg)
